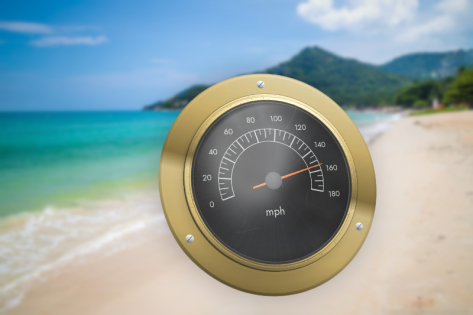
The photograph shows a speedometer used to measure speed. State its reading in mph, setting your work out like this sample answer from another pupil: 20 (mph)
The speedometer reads 155 (mph)
